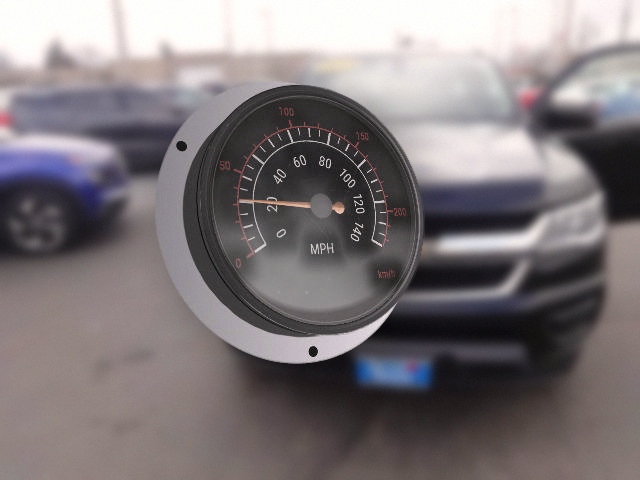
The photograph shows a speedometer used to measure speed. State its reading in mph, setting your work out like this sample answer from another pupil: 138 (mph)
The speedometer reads 20 (mph)
